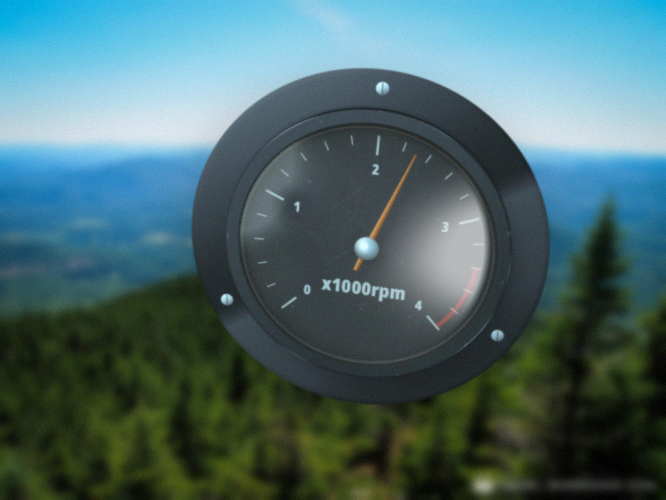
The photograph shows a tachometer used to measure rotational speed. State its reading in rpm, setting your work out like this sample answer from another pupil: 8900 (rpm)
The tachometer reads 2300 (rpm)
